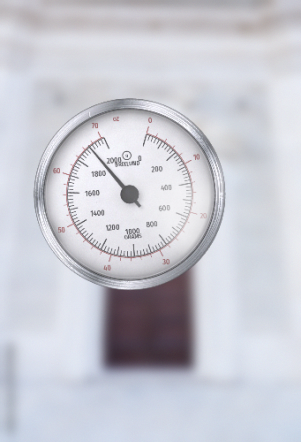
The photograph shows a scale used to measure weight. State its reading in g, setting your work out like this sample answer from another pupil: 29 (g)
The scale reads 1900 (g)
